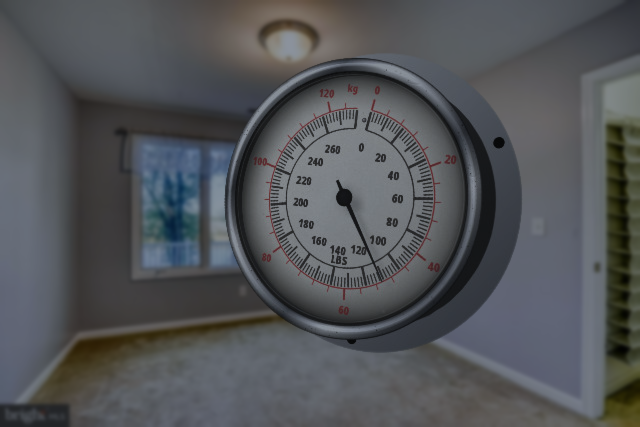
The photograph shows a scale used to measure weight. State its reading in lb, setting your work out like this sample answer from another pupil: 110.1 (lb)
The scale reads 110 (lb)
